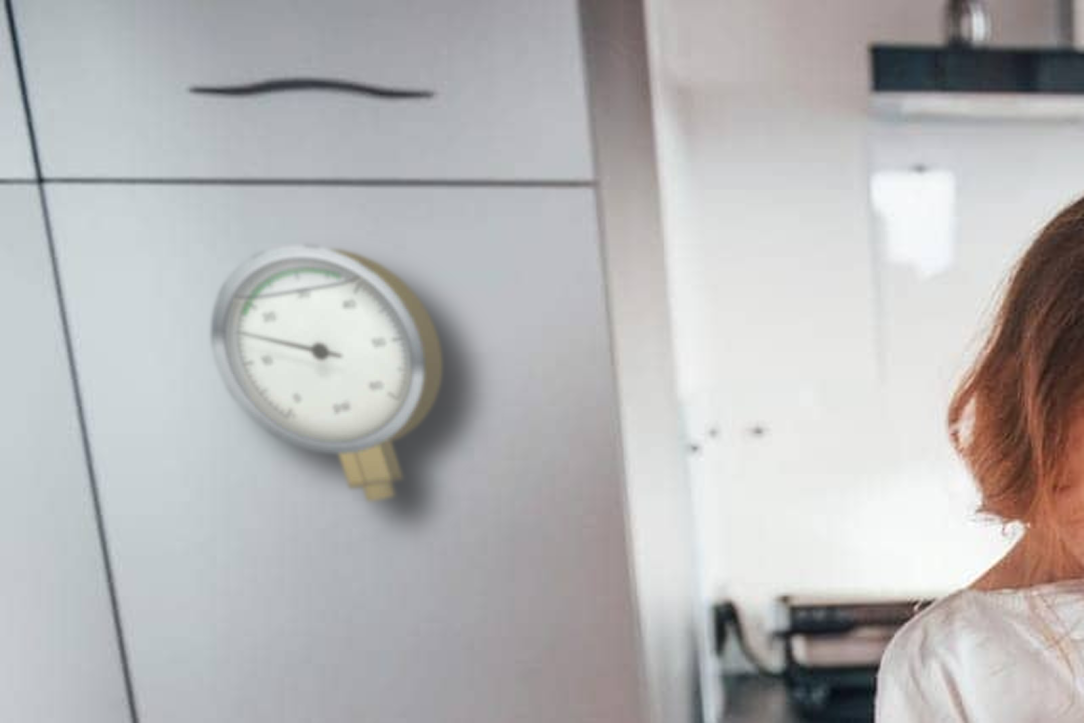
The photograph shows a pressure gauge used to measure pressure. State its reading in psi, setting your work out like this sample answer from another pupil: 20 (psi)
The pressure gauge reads 15 (psi)
